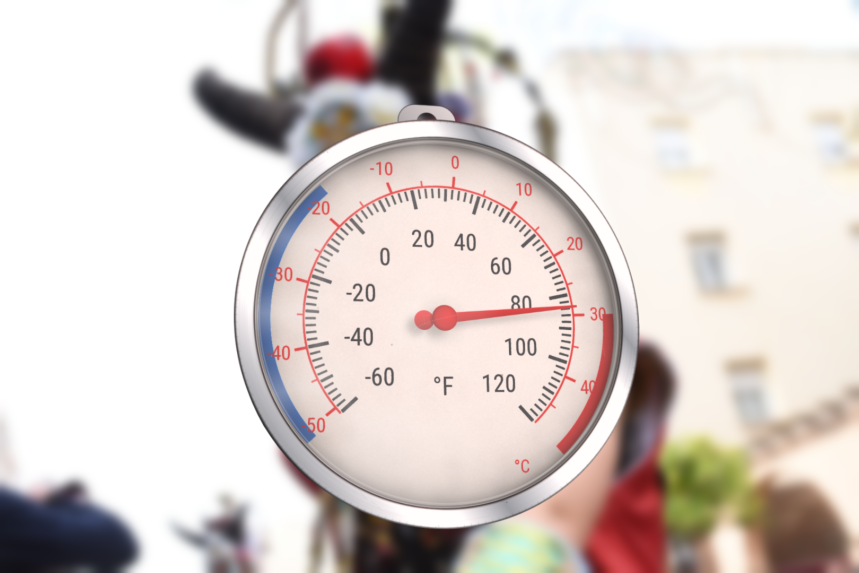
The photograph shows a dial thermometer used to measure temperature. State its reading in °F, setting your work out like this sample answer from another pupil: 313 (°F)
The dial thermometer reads 84 (°F)
